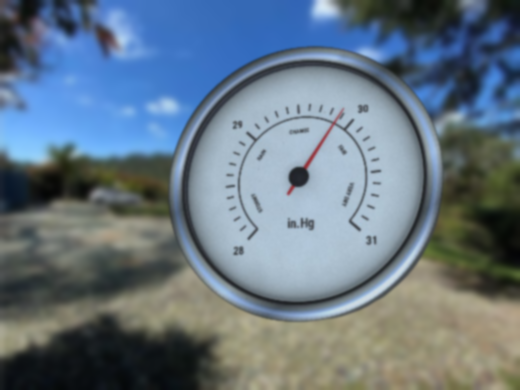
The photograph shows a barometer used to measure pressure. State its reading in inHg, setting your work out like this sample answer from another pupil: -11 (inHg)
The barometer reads 29.9 (inHg)
